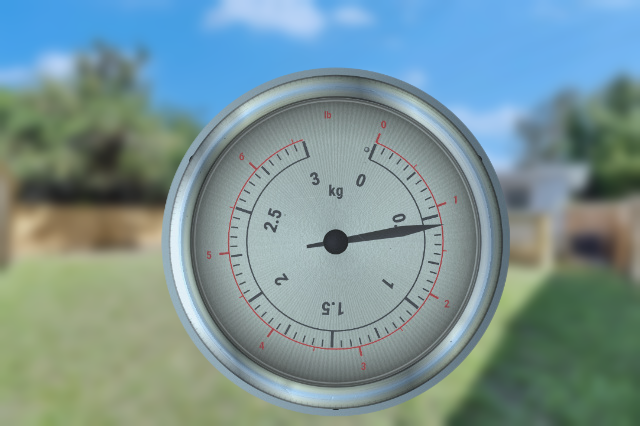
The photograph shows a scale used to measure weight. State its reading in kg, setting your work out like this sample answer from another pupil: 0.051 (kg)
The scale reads 0.55 (kg)
